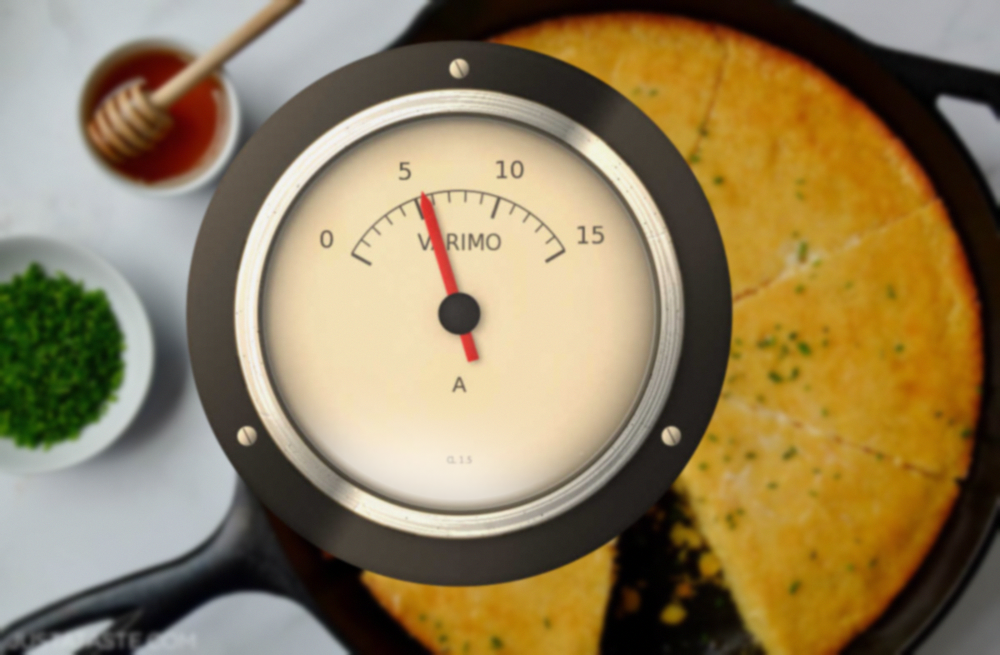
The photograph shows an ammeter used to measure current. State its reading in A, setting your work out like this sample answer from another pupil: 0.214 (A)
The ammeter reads 5.5 (A)
